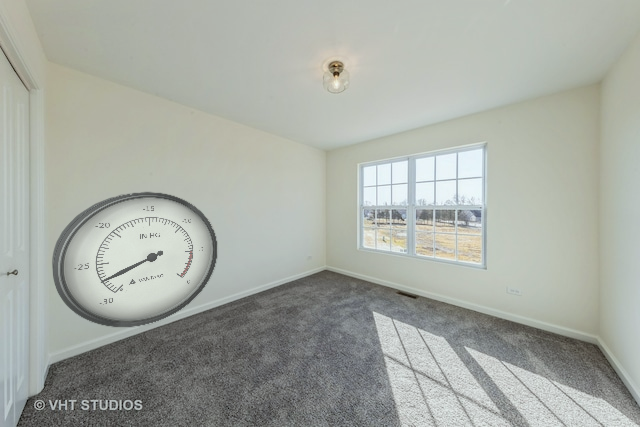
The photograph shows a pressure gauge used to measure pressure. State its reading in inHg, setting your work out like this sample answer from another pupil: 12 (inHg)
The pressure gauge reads -27.5 (inHg)
